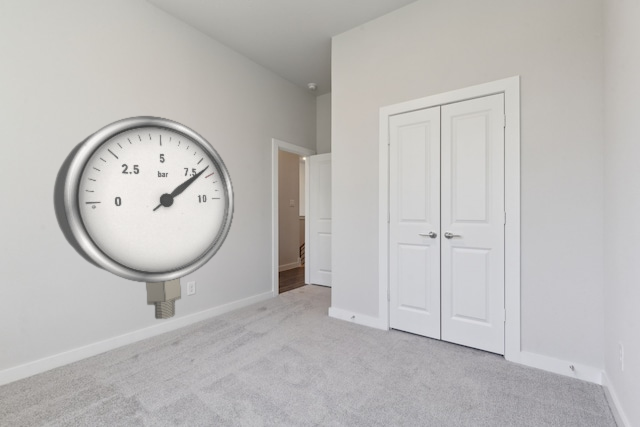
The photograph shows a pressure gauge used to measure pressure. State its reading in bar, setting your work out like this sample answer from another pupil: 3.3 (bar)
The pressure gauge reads 8 (bar)
